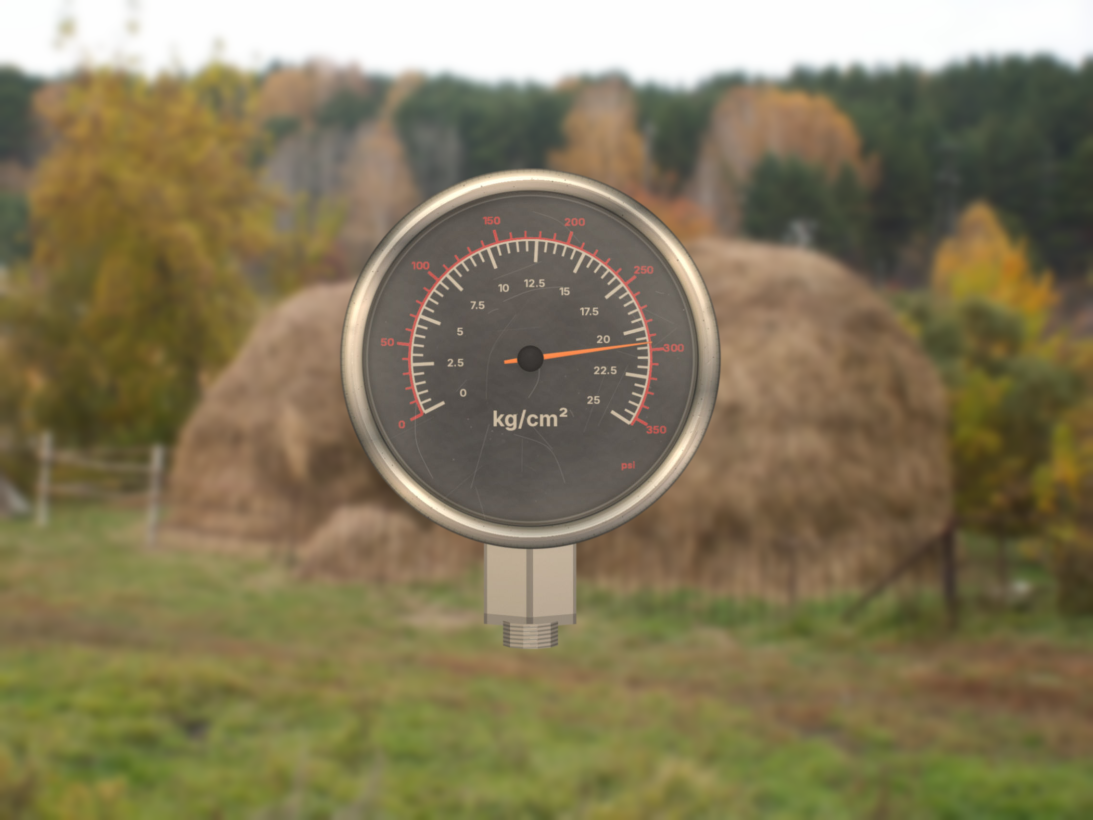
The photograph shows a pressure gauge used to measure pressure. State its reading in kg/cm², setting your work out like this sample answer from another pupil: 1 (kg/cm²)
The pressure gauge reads 20.75 (kg/cm²)
